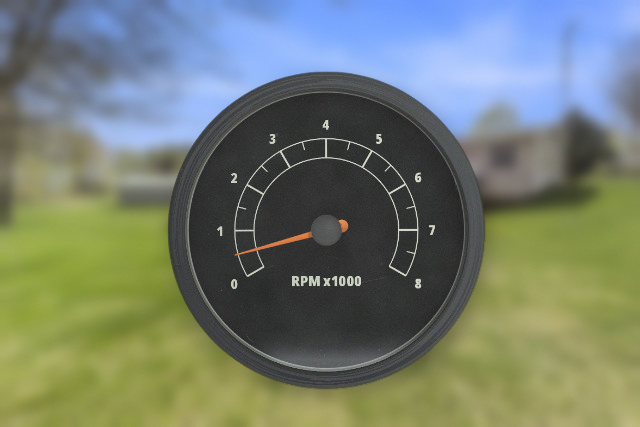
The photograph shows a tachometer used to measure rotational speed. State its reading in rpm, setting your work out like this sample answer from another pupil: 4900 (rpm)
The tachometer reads 500 (rpm)
